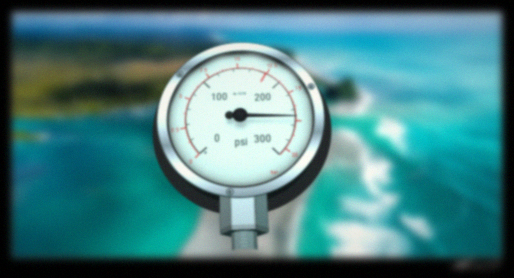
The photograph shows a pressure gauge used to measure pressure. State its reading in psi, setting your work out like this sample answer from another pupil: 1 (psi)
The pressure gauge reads 250 (psi)
